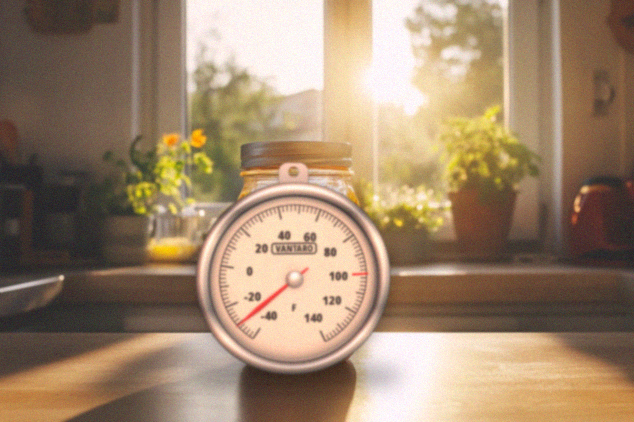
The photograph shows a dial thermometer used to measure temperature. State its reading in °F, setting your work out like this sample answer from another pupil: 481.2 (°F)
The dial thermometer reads -30 (°F)
